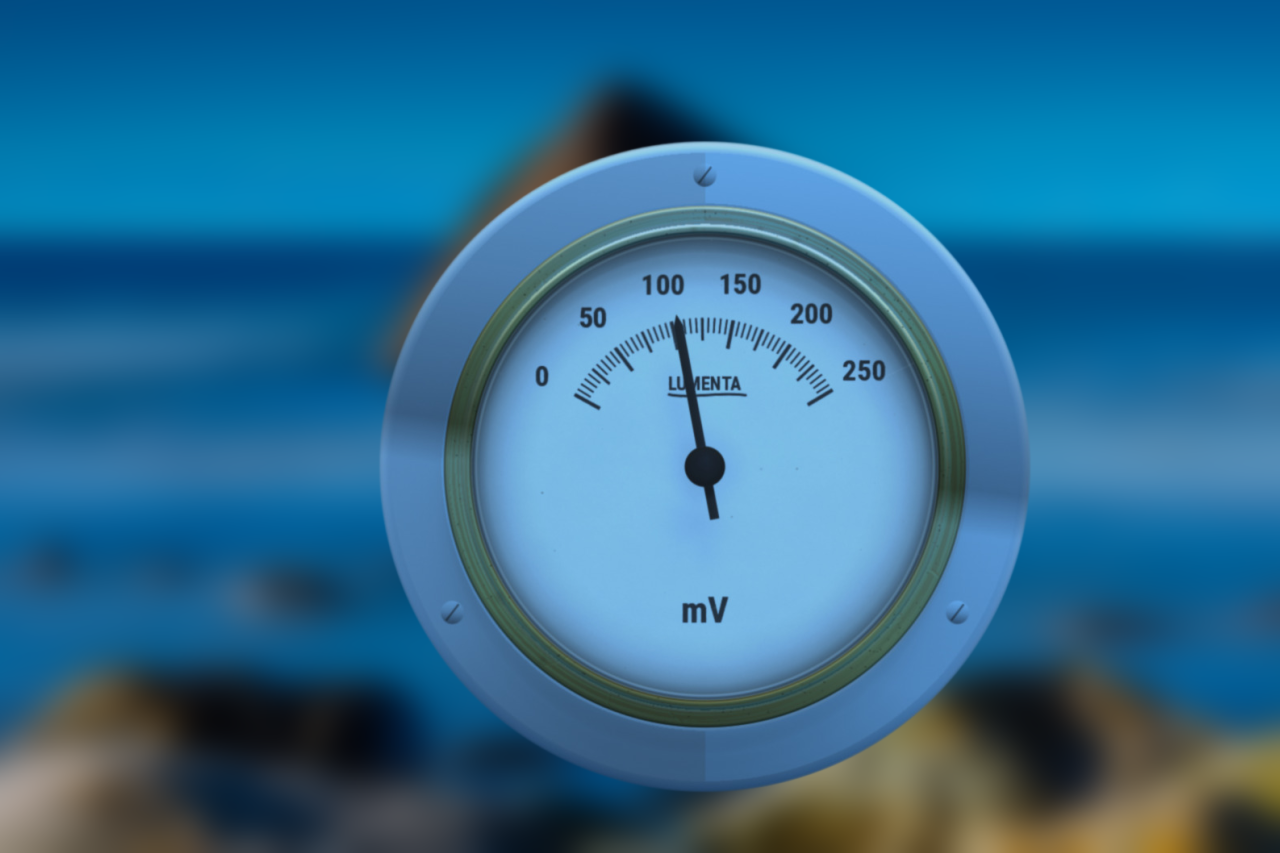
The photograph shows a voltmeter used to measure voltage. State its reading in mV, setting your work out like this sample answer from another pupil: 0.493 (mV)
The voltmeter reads 105 (mV)
